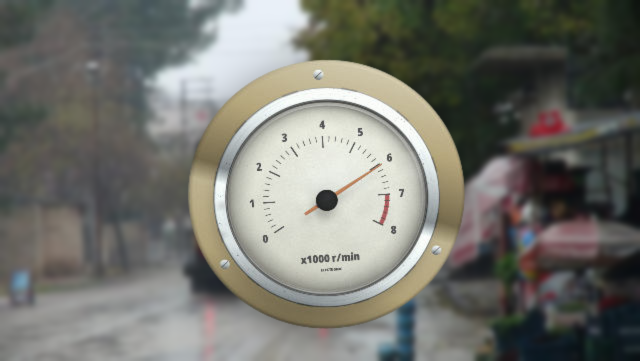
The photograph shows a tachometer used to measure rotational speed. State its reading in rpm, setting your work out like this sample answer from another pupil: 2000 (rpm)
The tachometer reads 6000 (rpm)
